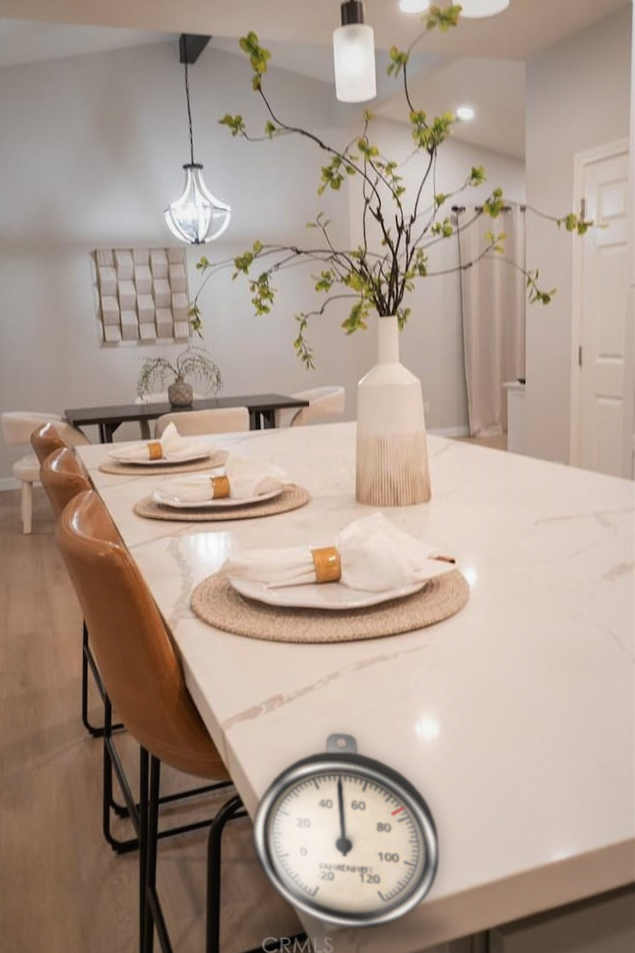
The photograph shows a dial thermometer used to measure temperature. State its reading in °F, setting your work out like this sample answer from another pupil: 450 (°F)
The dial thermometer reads 50 (°F)
